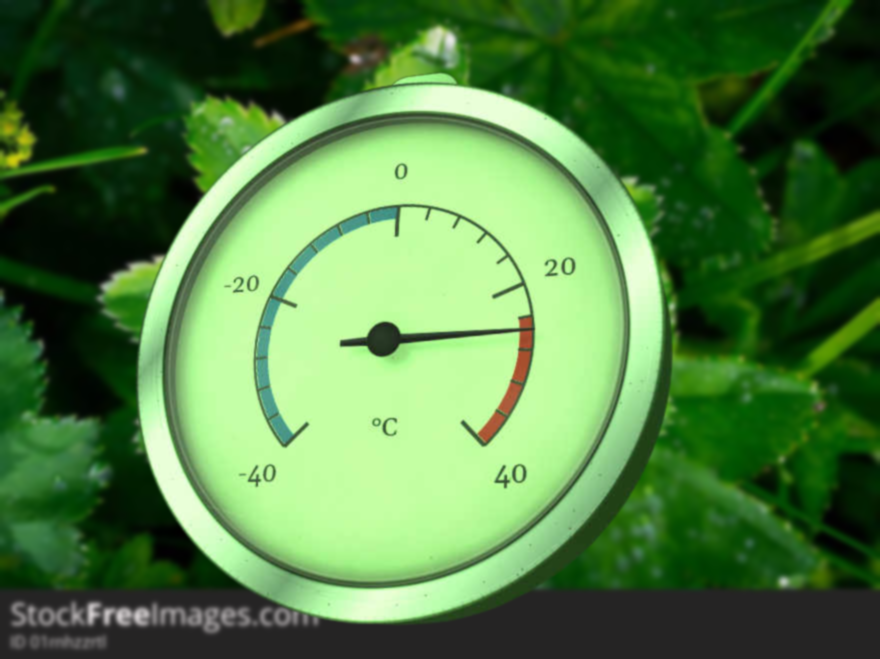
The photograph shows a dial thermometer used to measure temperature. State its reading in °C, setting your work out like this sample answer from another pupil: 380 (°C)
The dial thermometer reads 26 (°C)
